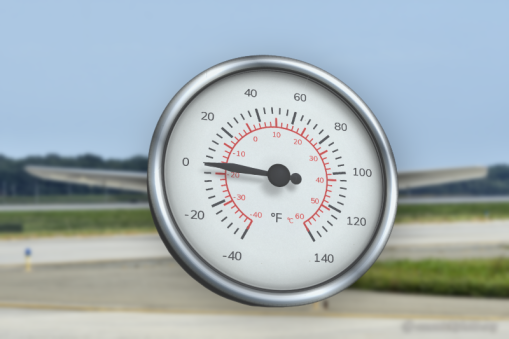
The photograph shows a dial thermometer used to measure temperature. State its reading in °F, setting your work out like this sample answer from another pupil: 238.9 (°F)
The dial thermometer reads 0 (°F)
